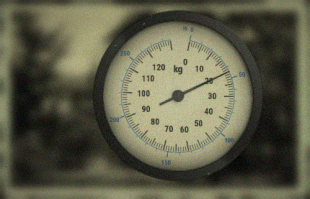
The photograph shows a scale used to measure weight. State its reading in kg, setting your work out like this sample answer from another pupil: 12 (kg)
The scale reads 20 (kg)
